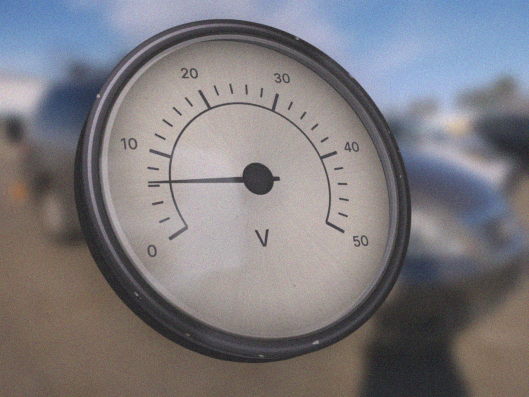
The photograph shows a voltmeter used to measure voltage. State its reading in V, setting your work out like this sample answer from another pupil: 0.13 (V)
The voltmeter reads 6 (V)
